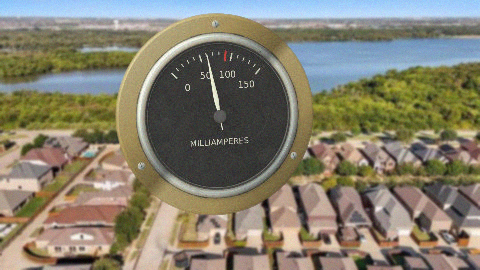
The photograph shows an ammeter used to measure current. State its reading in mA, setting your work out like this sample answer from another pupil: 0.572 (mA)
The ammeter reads 60 (mA)
